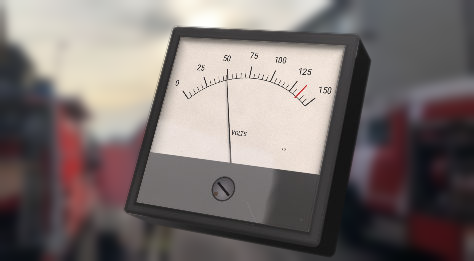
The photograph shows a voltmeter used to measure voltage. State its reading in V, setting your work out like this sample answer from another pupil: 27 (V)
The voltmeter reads 50 (V)
